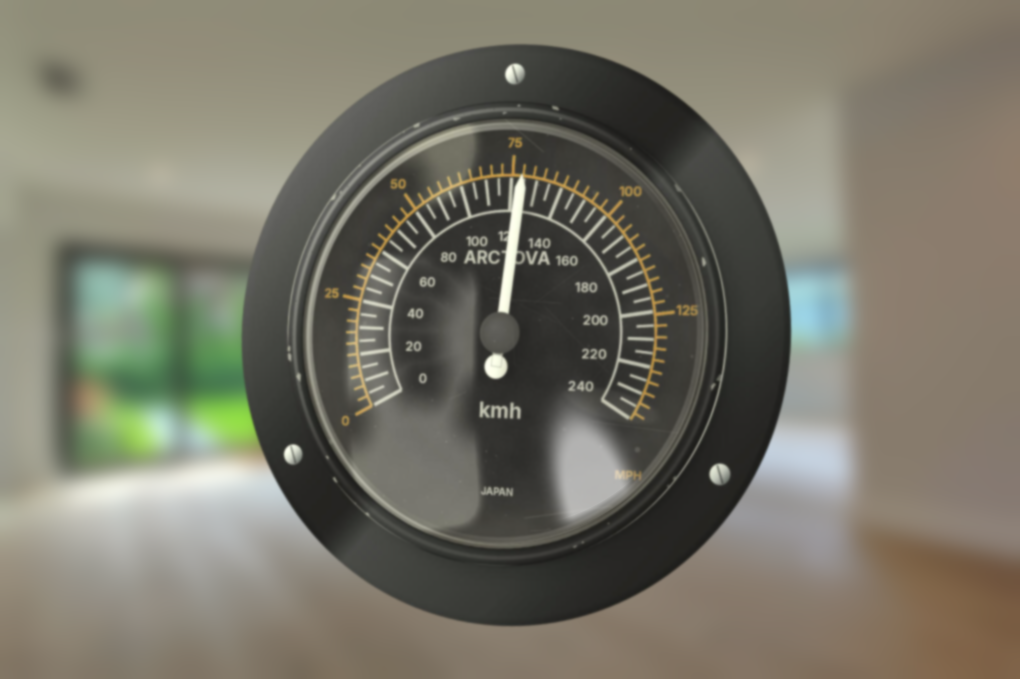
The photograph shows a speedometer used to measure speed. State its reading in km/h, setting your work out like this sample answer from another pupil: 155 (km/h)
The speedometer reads 125 (km/h)
